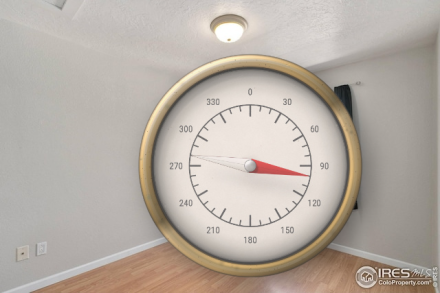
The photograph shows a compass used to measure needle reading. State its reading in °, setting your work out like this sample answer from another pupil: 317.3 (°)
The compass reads 100 (°)
